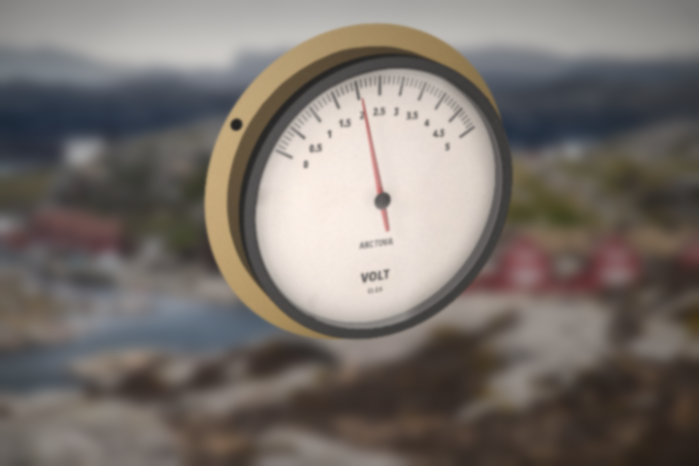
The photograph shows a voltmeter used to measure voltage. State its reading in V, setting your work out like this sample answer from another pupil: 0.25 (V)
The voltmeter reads 2 (V)
